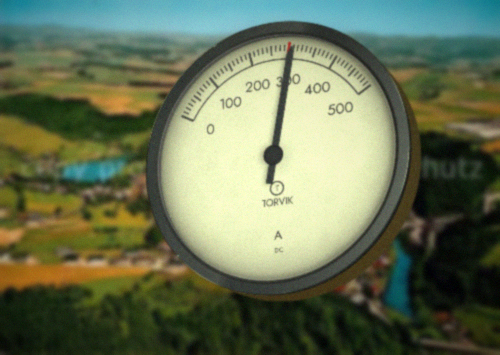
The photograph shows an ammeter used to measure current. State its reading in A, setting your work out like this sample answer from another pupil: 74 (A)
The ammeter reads 300 (A)
